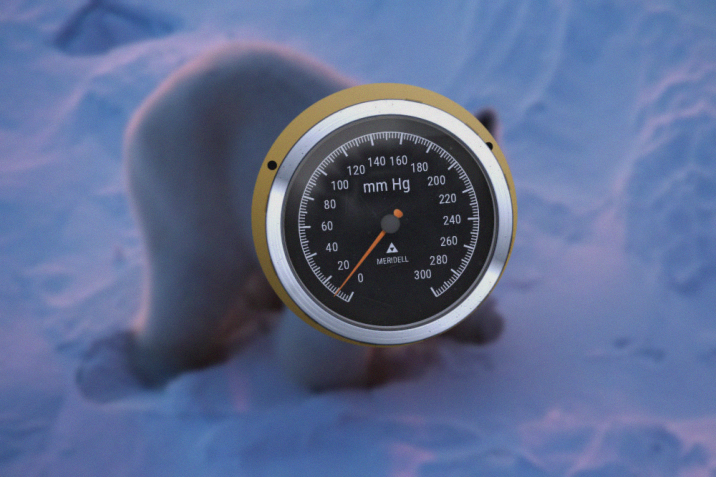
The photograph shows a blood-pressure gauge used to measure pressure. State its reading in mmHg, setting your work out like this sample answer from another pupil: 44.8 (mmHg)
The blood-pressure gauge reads 10 (mmHg)
